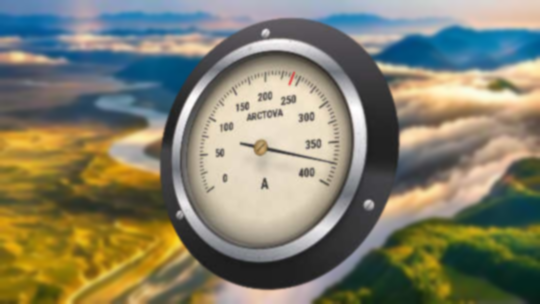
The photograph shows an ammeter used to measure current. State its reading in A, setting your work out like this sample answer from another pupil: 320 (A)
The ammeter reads 375 (A)
